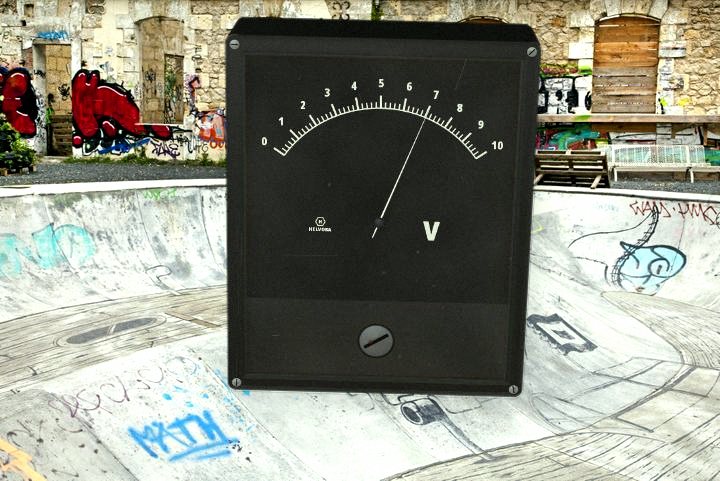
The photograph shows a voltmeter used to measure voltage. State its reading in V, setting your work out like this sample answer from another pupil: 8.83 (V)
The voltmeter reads 7 (V)
